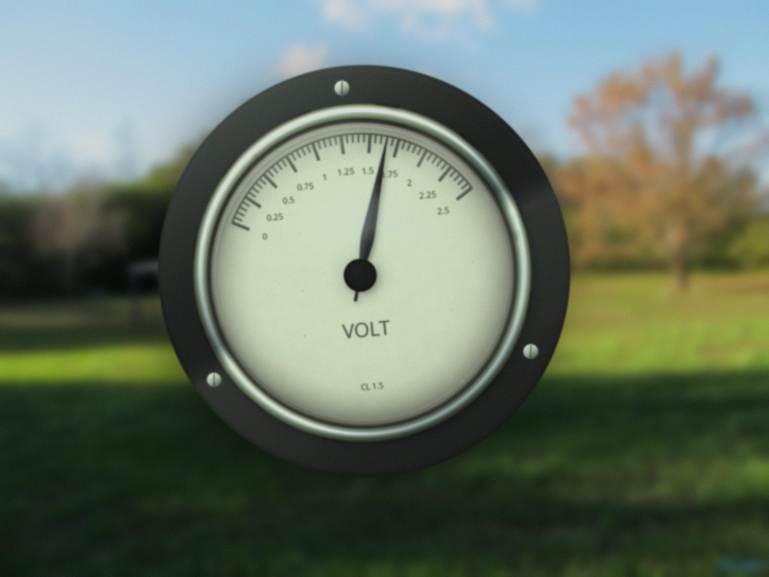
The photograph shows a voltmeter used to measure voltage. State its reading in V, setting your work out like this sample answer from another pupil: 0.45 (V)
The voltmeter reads 1.65 (V)
